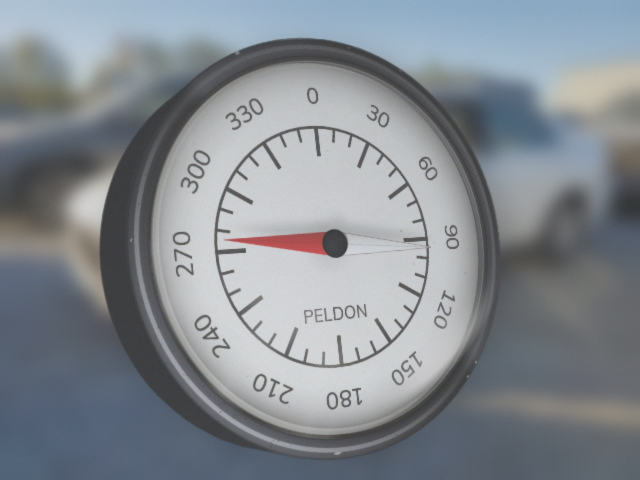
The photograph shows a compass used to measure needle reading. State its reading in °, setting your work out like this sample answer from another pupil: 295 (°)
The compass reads 275 (°)
